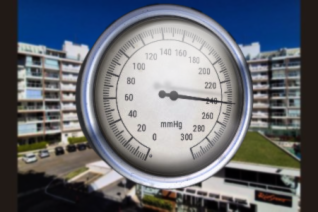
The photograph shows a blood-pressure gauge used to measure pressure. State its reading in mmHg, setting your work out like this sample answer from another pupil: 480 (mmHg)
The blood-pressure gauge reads 240 (mmHg)
